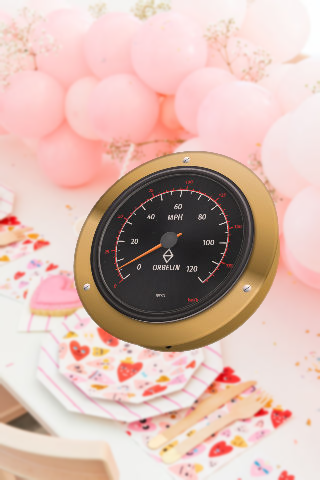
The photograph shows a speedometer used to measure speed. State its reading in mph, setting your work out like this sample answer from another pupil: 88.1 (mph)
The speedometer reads 5 (mph)
